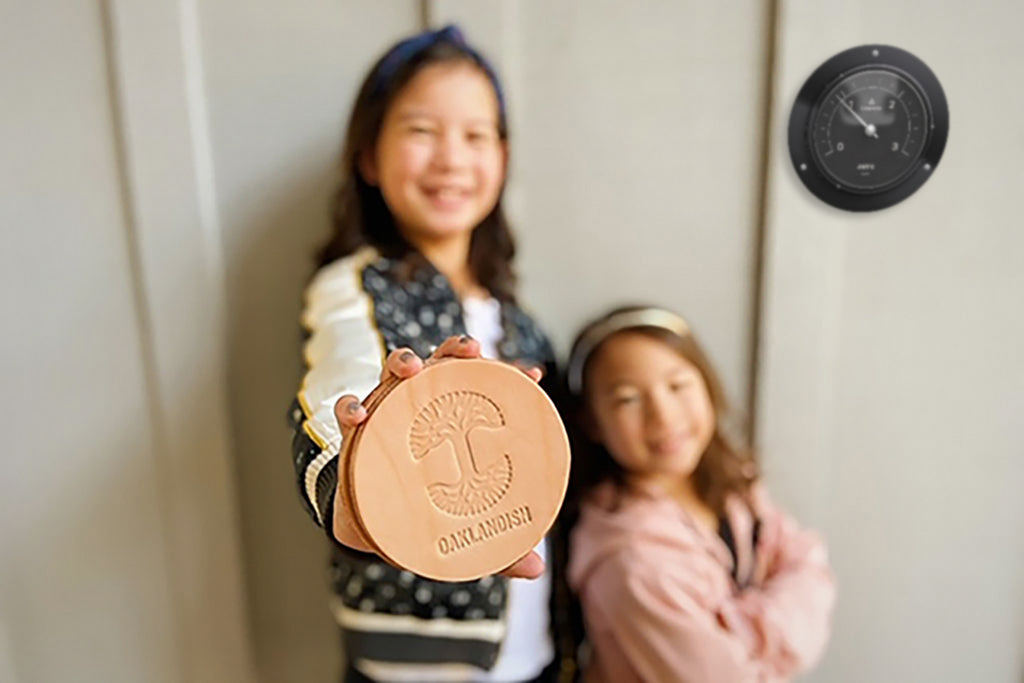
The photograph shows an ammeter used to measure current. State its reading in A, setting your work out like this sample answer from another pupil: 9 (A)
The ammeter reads 0.9 (A)
